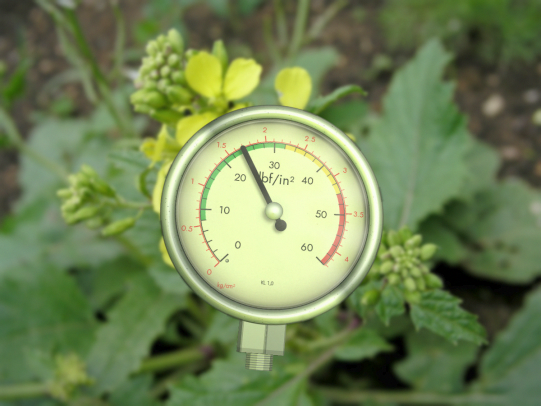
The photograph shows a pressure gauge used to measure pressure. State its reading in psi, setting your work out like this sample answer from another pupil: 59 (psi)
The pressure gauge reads 24 (psi)
